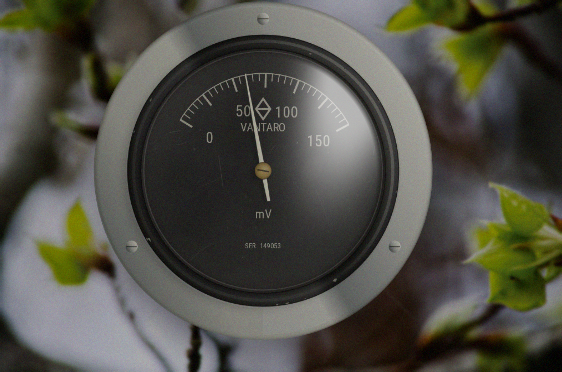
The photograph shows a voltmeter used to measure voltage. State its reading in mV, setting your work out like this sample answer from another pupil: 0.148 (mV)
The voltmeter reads 60 (mV)
